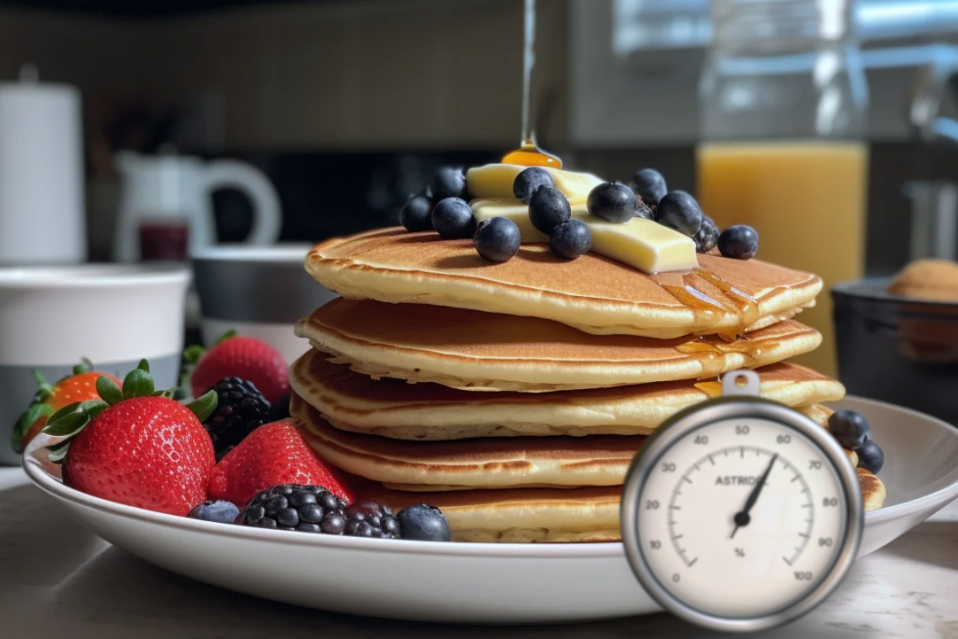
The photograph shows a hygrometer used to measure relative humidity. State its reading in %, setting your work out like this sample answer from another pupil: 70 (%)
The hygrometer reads 60 (%)
